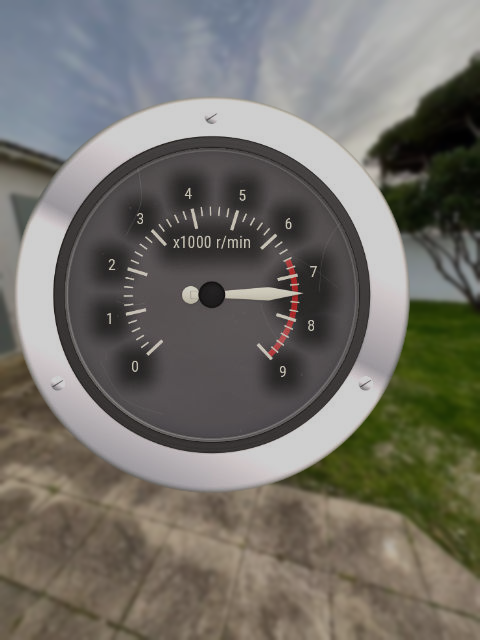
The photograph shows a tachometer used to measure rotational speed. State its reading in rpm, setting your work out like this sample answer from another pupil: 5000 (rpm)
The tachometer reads 7400 (rpm)
